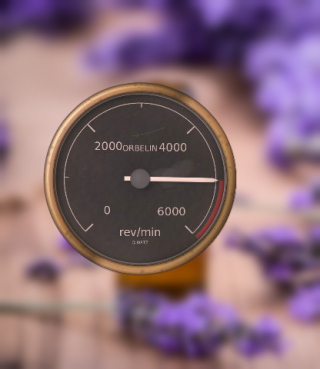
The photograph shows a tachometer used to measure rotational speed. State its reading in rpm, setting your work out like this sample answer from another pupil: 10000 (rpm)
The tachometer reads 5000 (rpm)
